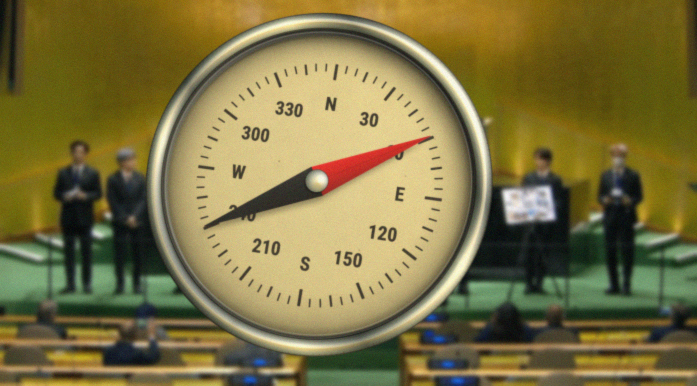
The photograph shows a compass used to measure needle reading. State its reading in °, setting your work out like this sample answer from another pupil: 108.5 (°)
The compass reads 60 (°)
